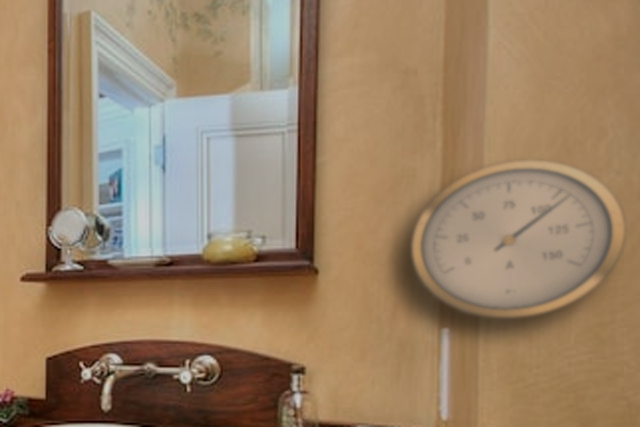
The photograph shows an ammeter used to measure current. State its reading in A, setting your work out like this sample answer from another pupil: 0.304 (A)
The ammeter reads 105 (A)
